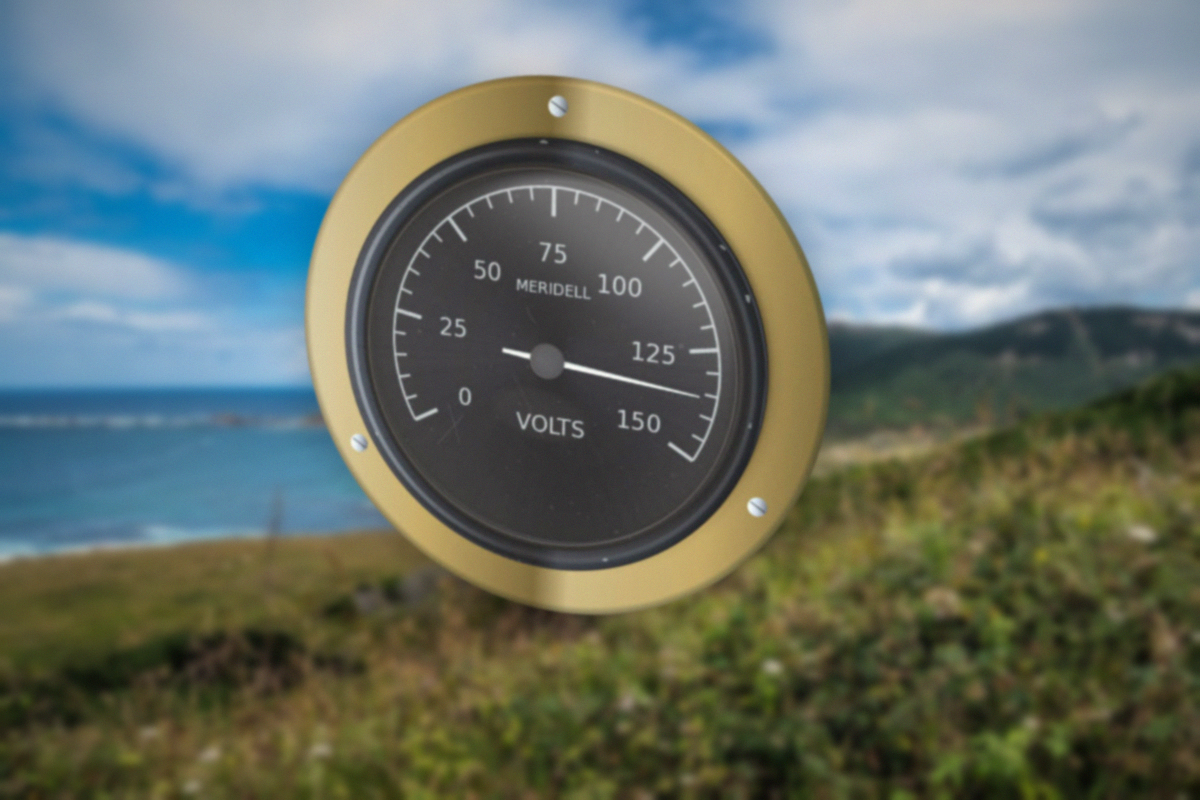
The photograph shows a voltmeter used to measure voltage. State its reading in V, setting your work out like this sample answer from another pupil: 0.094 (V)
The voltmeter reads 135 (V)
